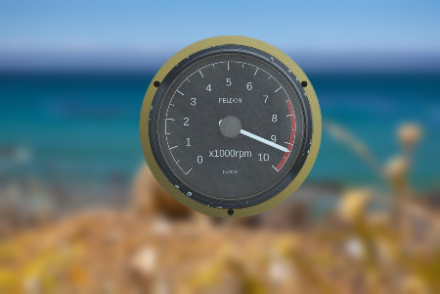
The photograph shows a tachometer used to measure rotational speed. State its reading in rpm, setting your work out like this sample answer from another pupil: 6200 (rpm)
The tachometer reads 9250 (rpm)
